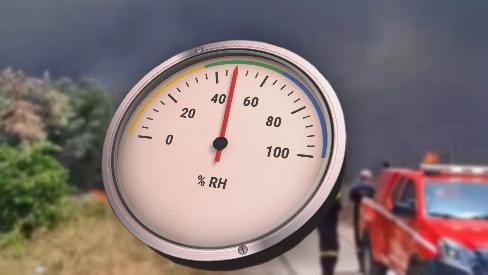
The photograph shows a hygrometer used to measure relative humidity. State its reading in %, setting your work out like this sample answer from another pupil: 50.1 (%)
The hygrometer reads 48 (%)
